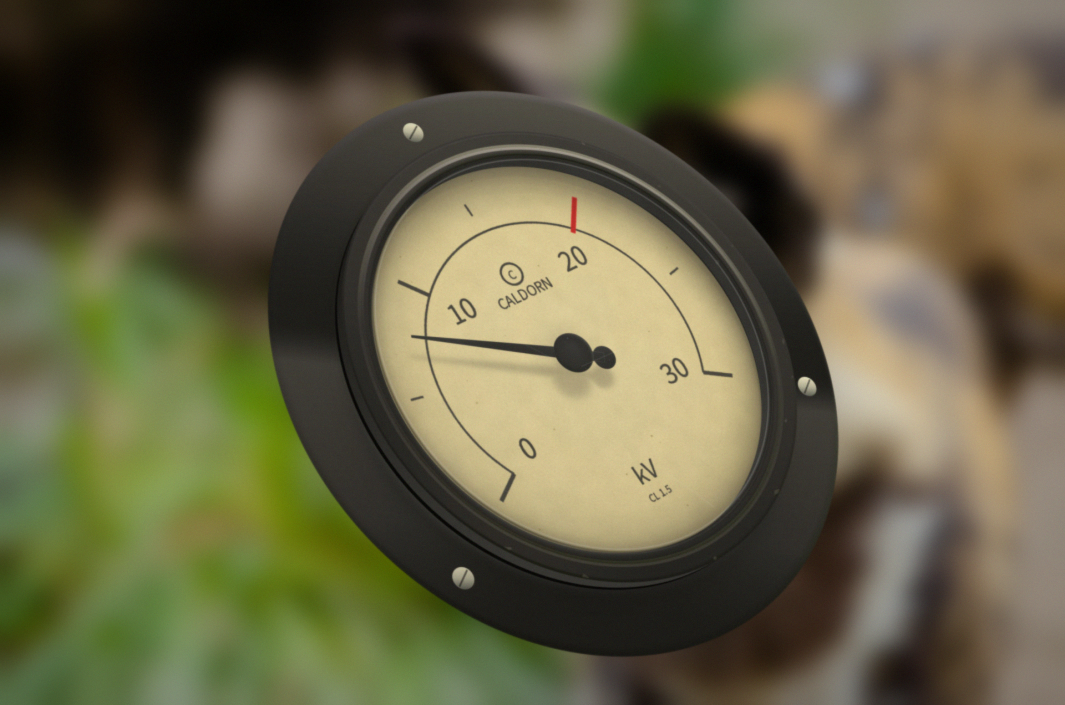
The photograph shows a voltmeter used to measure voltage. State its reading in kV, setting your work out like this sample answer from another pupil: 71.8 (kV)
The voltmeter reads 7.5 (kV)
